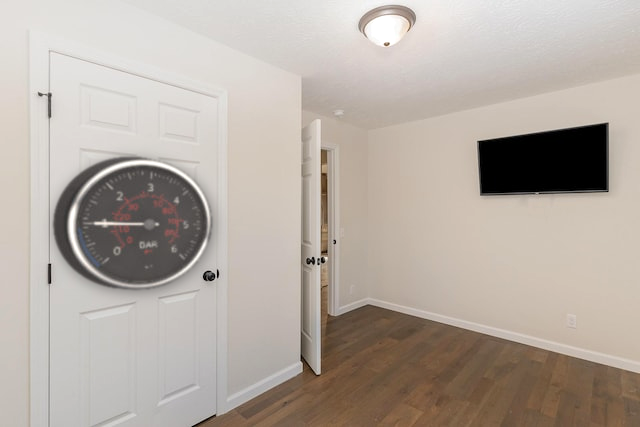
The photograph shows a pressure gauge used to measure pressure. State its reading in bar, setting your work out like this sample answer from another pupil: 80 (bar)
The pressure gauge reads 1 (bar)
